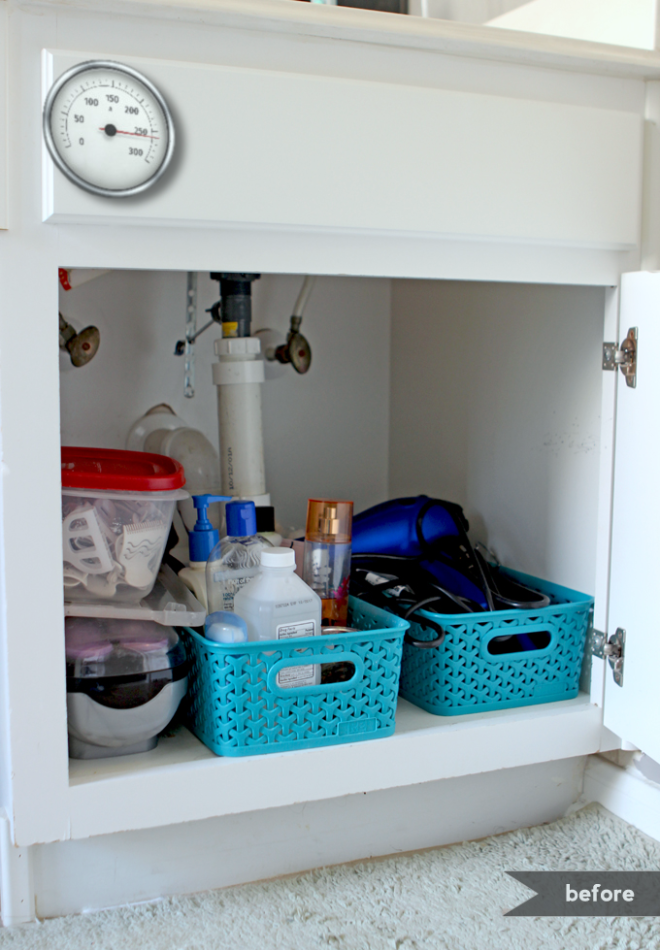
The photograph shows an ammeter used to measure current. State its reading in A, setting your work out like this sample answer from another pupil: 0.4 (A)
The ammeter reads 260 (A)
